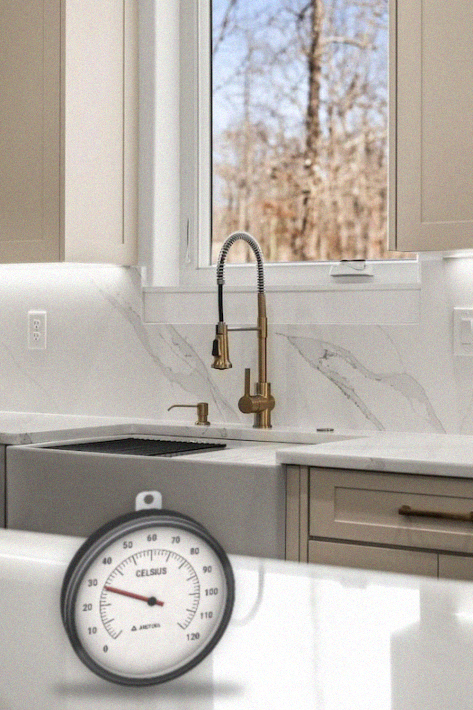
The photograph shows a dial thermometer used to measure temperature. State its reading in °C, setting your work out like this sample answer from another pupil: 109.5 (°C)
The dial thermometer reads 30 (°C)
